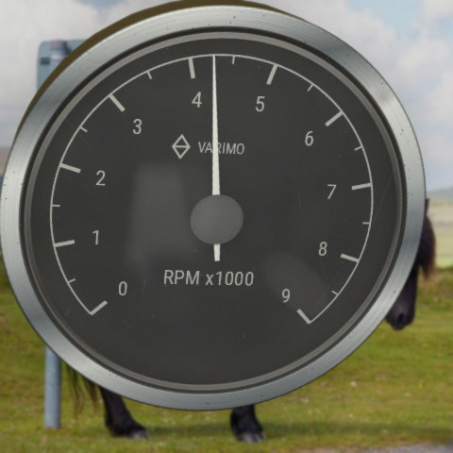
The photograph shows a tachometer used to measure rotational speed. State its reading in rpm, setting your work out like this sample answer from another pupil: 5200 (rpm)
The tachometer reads 4250 (rpm)
